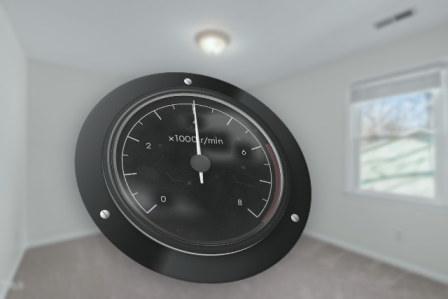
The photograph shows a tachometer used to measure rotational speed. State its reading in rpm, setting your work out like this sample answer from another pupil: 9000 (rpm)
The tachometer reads 4000 (rpm)
